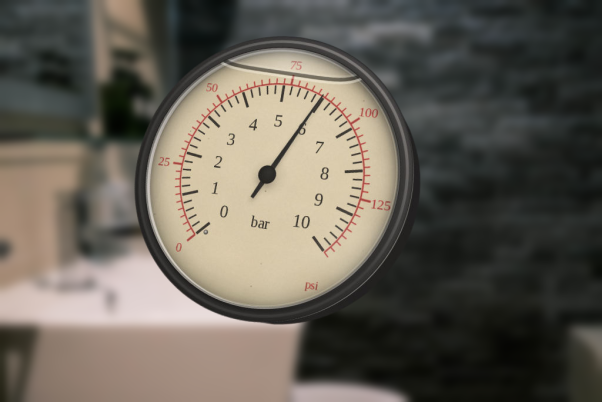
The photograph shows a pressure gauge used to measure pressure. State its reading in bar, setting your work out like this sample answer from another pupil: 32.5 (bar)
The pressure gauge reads 6 (bar)
